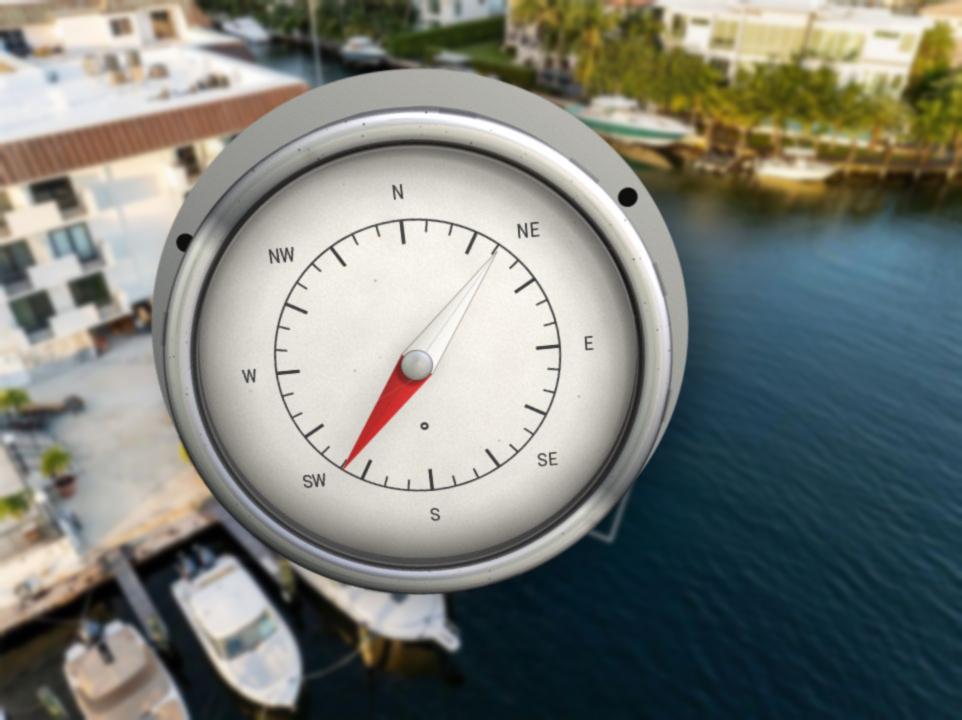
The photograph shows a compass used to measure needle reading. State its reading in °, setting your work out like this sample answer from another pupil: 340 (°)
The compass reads 220 (°)
